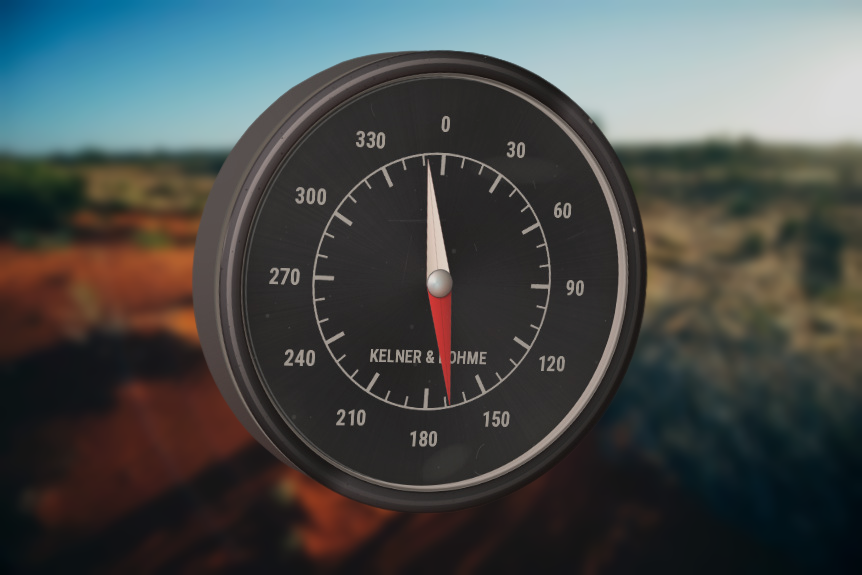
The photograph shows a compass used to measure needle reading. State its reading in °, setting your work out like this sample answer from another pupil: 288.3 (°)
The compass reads 170 (°)
